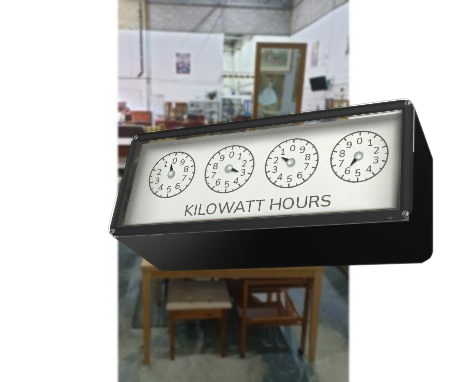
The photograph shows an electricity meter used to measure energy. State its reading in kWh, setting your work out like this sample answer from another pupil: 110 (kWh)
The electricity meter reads 316 (kWh)
